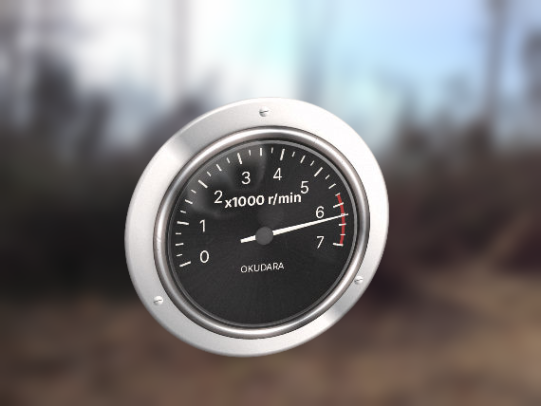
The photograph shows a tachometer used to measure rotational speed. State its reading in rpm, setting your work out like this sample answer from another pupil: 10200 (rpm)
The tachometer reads 6250 (rpm)
